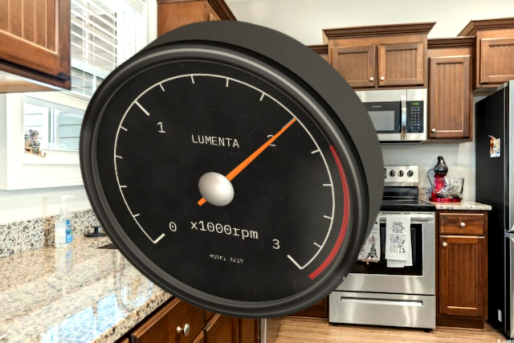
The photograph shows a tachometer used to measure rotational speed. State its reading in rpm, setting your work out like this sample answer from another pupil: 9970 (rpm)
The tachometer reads 2000 (rpm)
